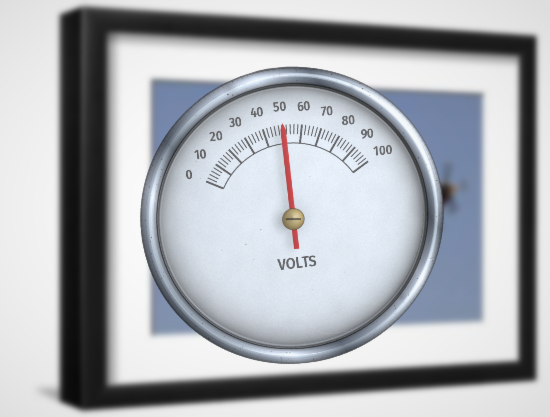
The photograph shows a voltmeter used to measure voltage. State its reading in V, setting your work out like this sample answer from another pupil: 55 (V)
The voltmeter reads 50 (V)
